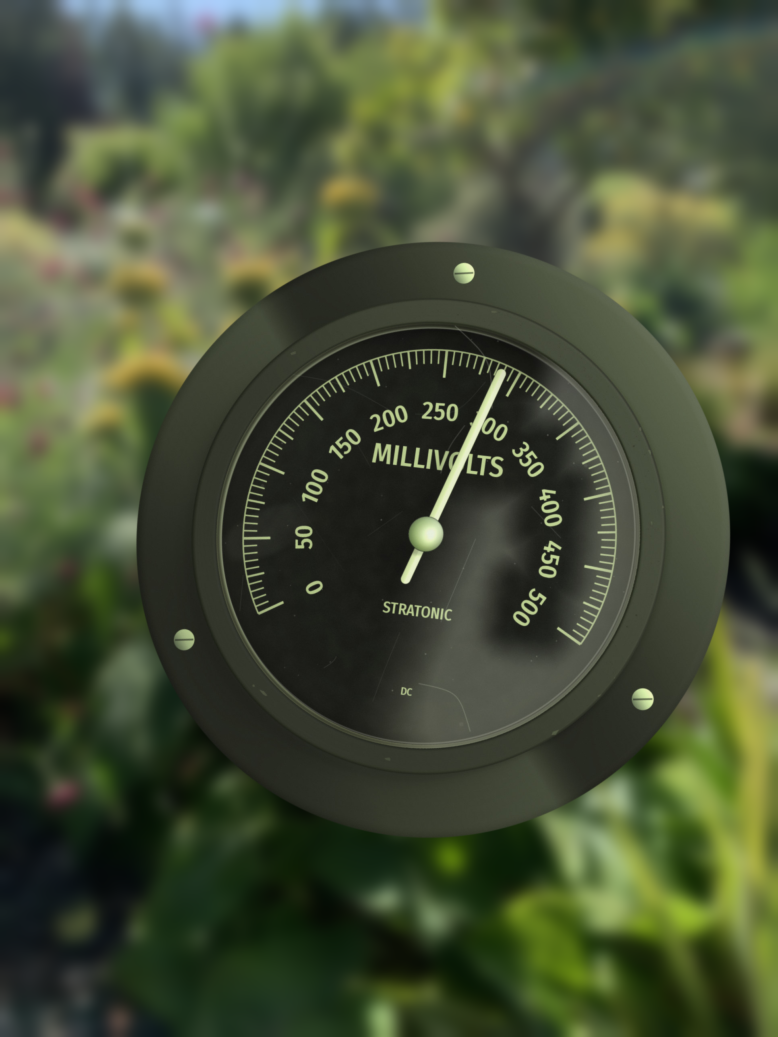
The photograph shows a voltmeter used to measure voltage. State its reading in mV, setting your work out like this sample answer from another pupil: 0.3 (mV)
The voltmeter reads 290 (mV)
